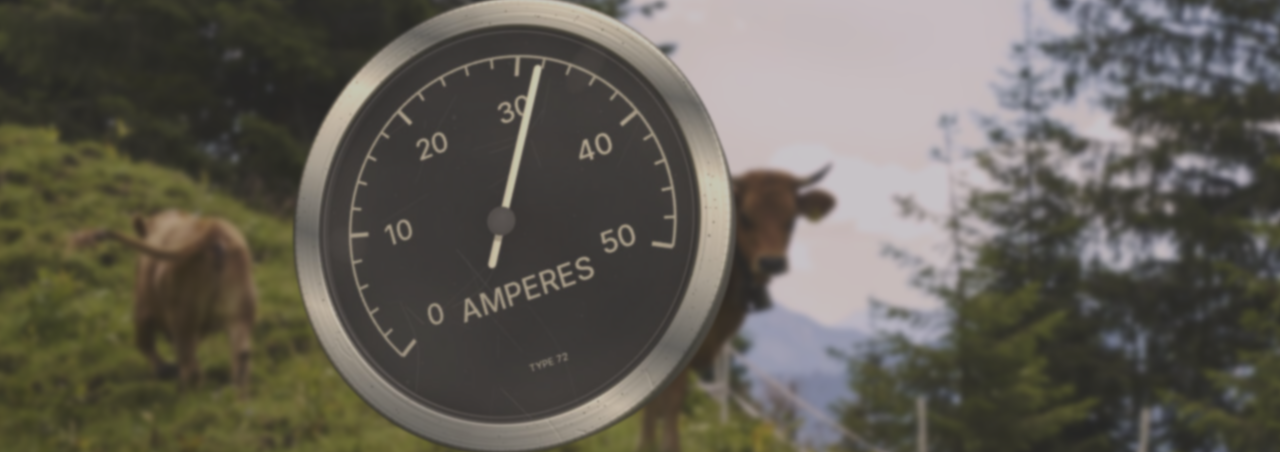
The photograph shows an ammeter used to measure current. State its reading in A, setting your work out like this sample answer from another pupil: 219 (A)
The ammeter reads 32 (A)
